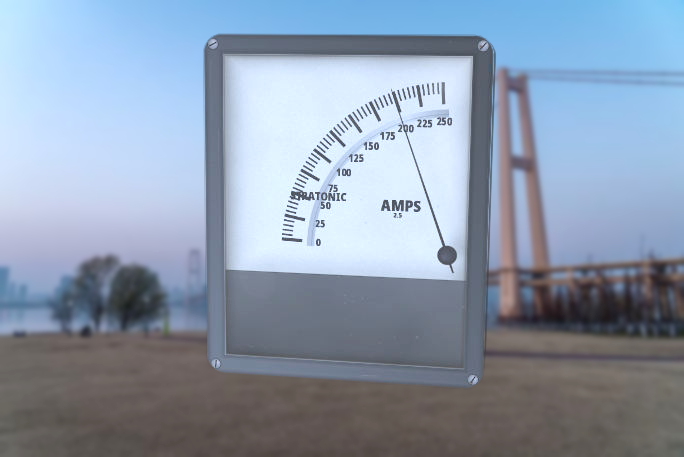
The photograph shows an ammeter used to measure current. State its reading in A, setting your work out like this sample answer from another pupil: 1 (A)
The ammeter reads 200 (A)
